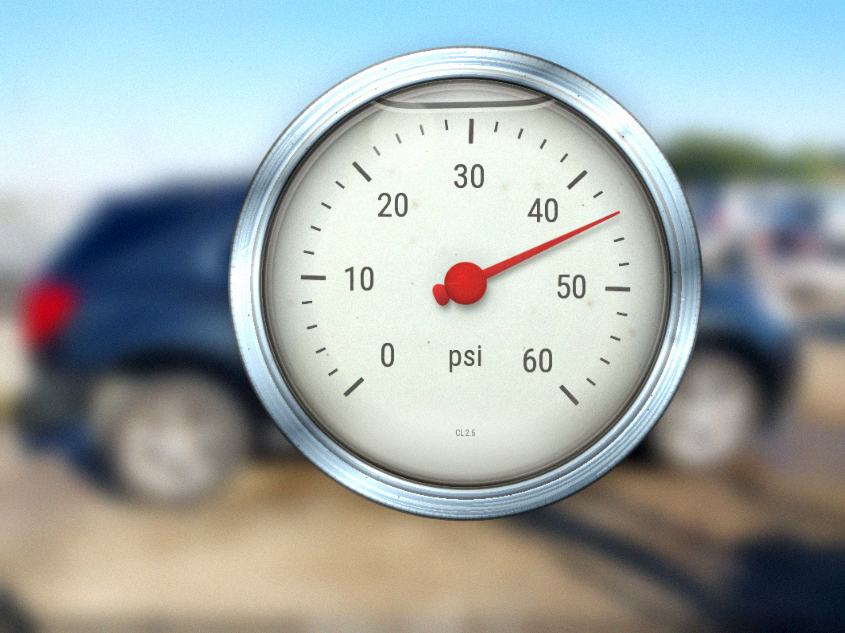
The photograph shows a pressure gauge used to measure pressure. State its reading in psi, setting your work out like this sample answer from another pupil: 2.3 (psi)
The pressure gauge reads 44 (psi)
